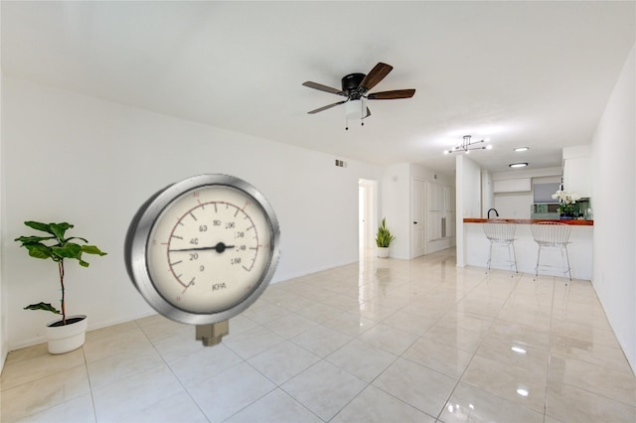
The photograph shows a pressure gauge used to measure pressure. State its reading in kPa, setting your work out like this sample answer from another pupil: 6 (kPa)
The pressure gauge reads 30 (kPa)
